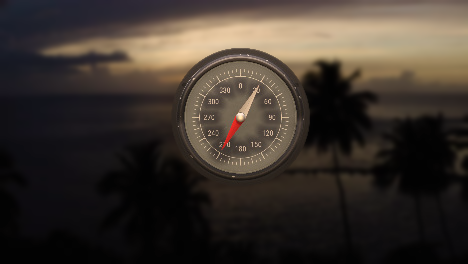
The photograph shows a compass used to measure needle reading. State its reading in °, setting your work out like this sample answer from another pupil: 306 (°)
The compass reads 210 (°)
